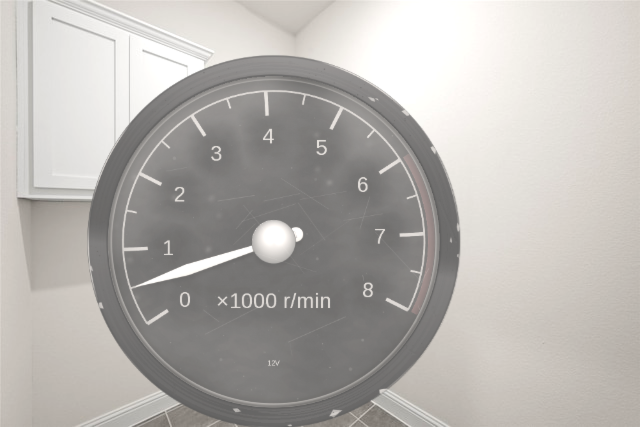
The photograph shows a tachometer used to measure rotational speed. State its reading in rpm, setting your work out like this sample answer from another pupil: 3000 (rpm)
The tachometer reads 500 (rpm)
